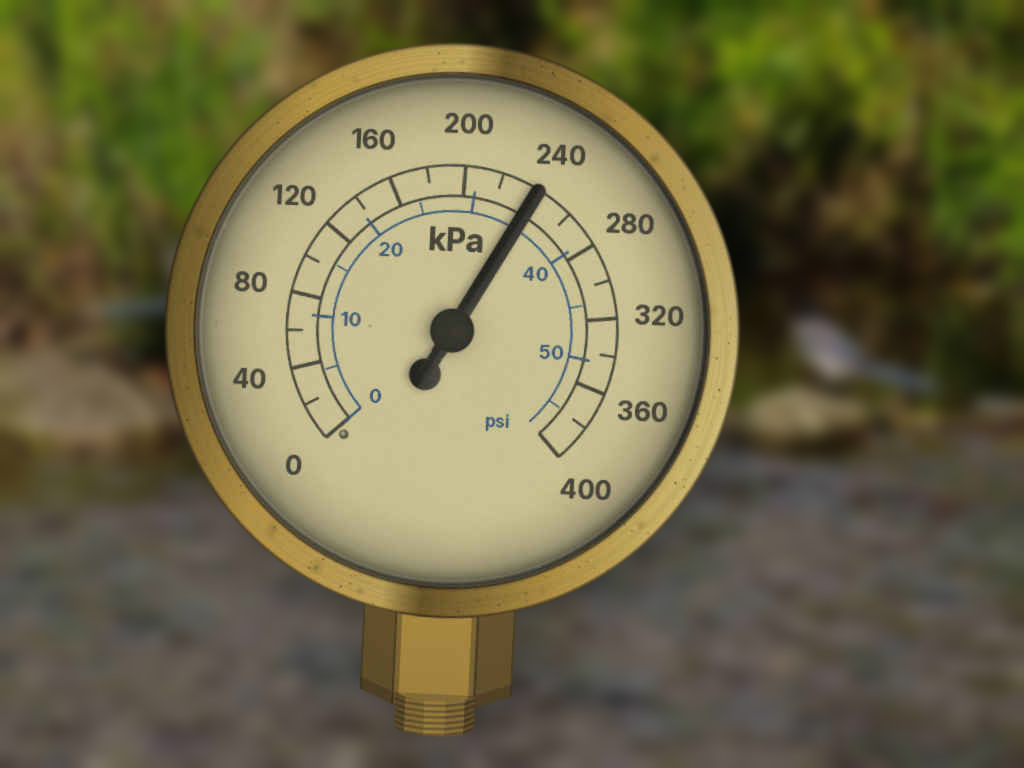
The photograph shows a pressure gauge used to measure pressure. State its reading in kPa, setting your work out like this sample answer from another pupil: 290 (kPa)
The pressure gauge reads 240 (kPa)
